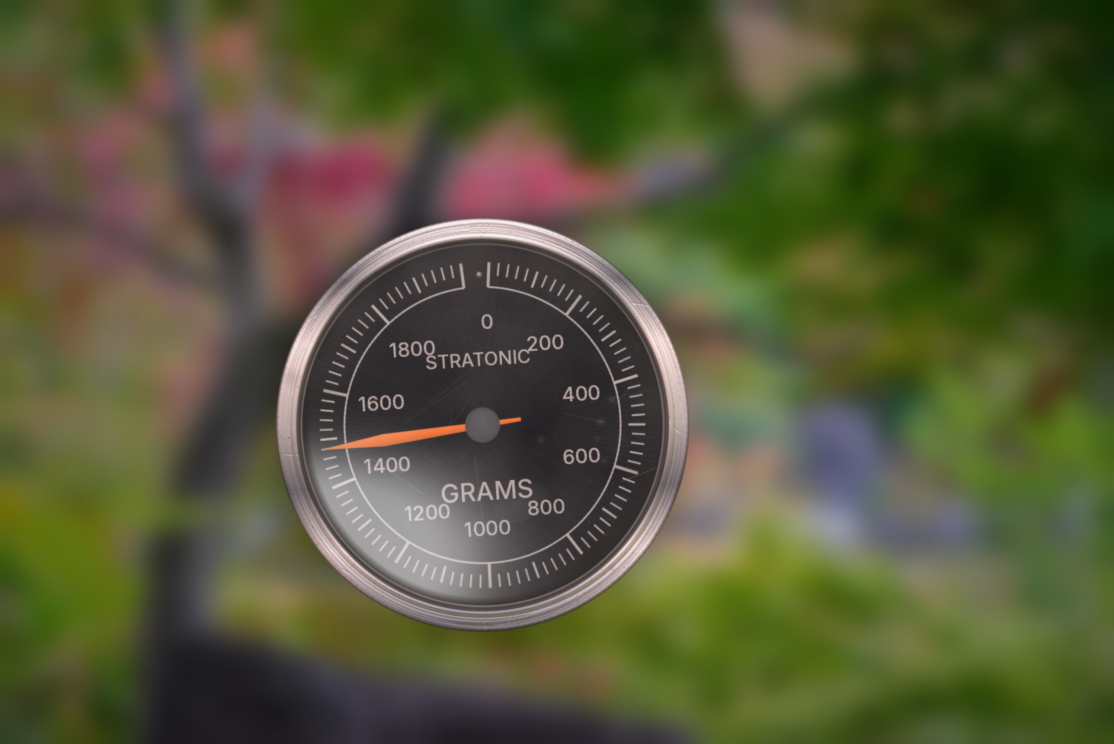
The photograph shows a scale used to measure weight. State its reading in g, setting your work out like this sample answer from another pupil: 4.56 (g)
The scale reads 1480 (g)
